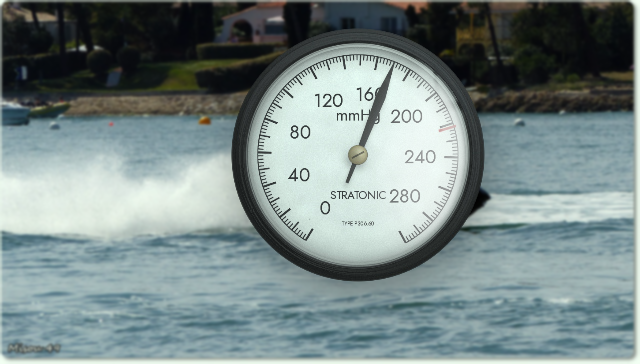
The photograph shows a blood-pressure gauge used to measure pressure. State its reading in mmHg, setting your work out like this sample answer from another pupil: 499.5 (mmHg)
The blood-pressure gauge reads 170 (mmHg)
